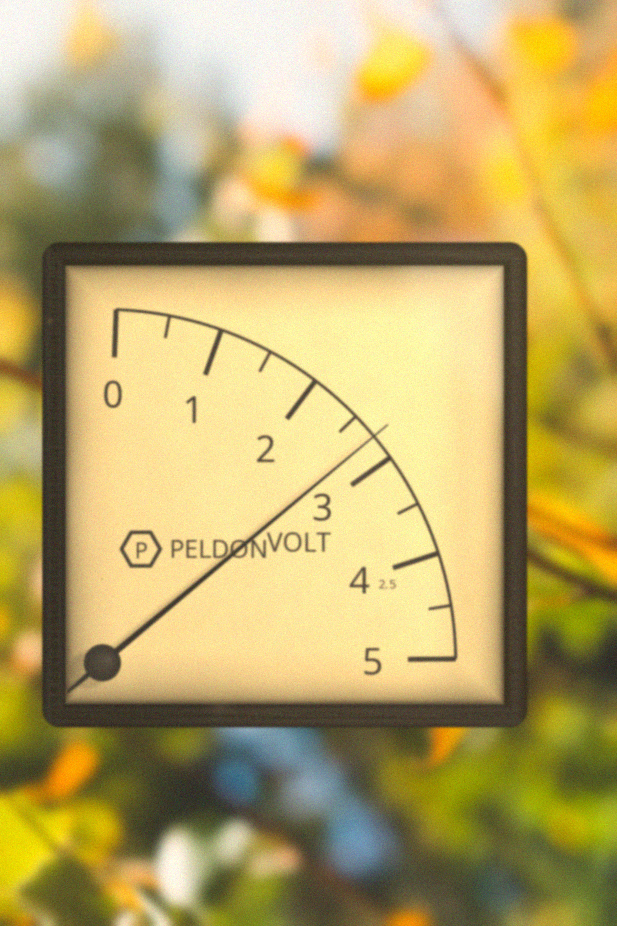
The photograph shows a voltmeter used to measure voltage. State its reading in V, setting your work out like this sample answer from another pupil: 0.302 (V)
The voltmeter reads 2.75 (V)
